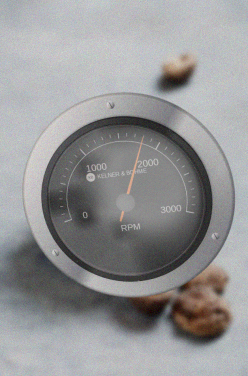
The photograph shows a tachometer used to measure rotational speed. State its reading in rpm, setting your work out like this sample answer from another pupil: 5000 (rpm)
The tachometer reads 1800 (rpm)
